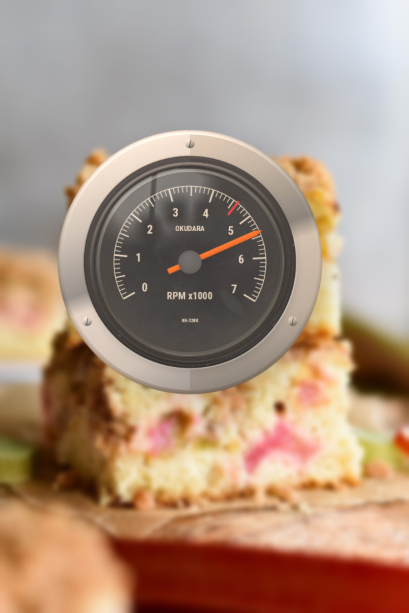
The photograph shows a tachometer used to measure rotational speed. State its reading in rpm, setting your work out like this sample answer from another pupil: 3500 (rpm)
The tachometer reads 5400 (rpm)
